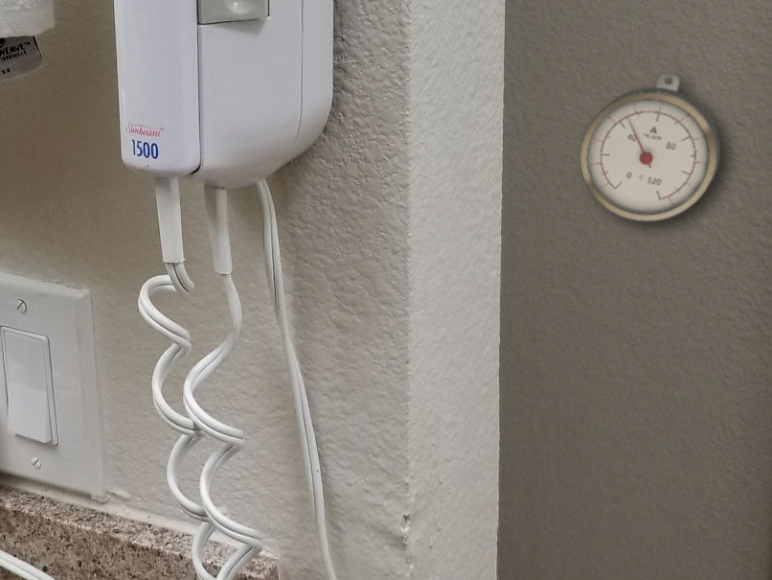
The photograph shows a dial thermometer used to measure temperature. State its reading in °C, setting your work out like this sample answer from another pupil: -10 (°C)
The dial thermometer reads 45 (°C)
